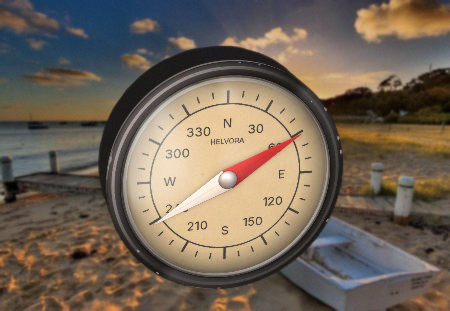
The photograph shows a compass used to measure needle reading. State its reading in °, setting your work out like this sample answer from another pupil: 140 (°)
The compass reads 60 (°)
